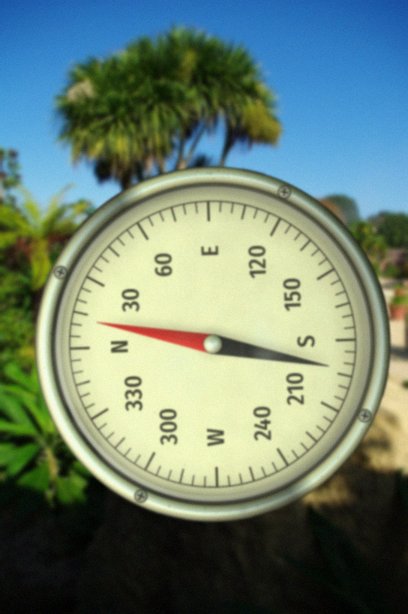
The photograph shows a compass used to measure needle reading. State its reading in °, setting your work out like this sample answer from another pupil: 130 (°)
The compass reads 12.5 (°)
